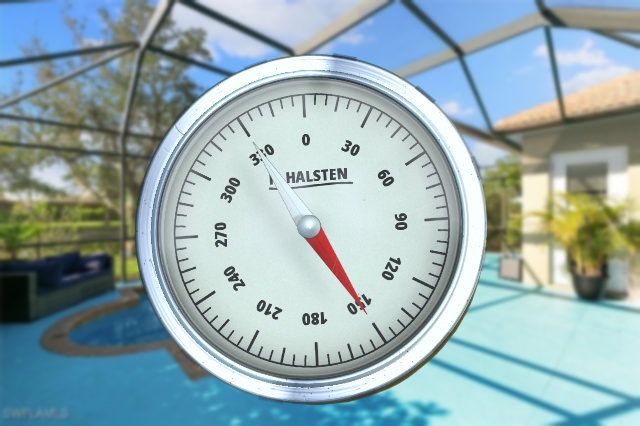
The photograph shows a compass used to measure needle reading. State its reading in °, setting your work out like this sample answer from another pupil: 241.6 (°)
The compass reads 150 (°)
